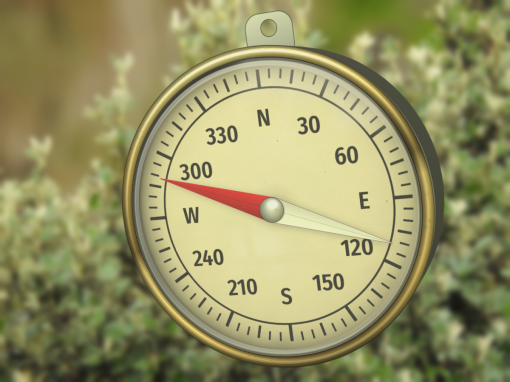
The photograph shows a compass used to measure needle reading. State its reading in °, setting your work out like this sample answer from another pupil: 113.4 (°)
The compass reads 290 (°)
